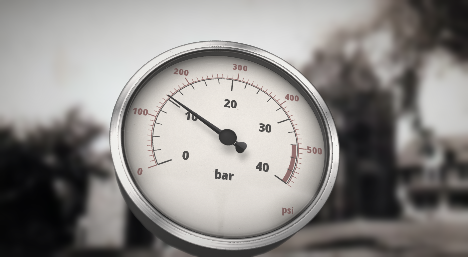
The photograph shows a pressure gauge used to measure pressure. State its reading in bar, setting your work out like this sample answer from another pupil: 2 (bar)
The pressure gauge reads 10 (bar)
